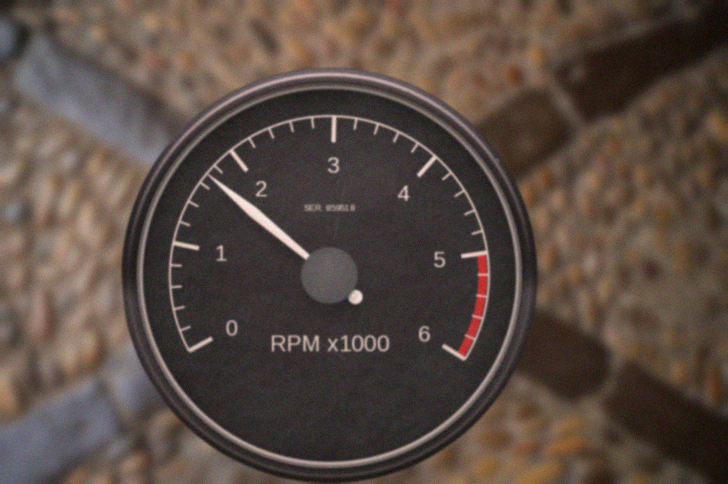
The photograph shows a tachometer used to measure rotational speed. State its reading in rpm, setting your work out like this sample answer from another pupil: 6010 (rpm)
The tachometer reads 1700 (rpm)
